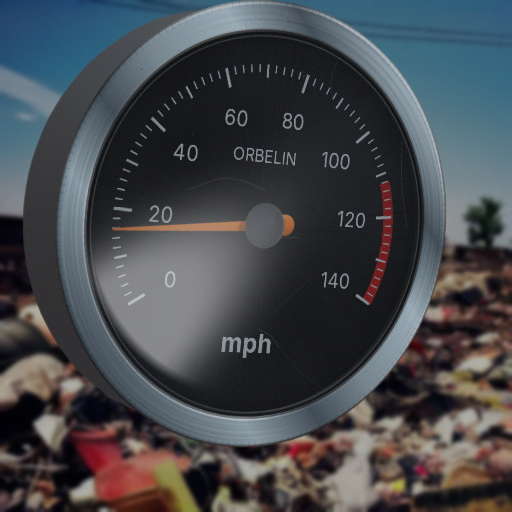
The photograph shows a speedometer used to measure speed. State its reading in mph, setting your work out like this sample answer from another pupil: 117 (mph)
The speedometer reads 16 (mph)
